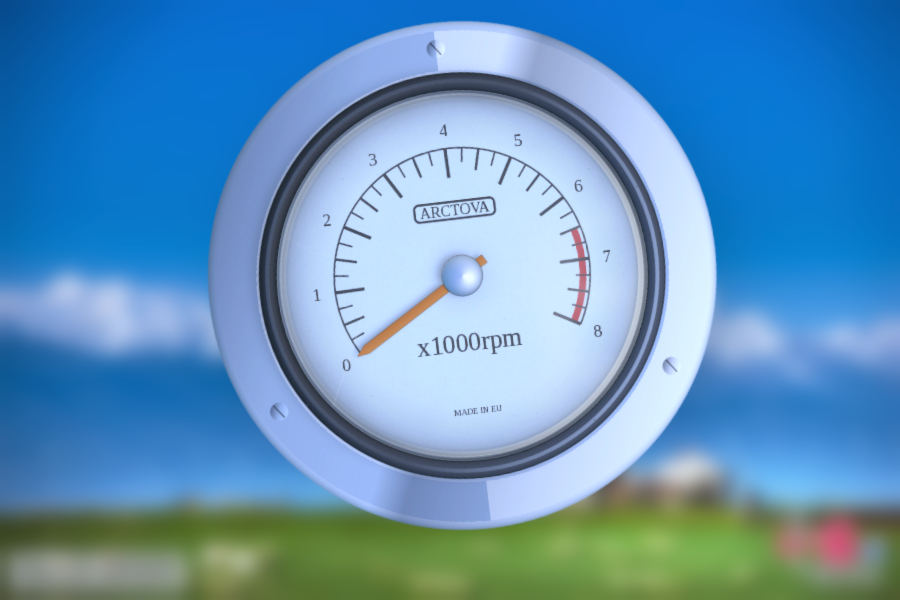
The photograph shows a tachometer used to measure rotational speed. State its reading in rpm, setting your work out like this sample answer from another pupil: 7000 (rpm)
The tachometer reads 0 (rpm)
